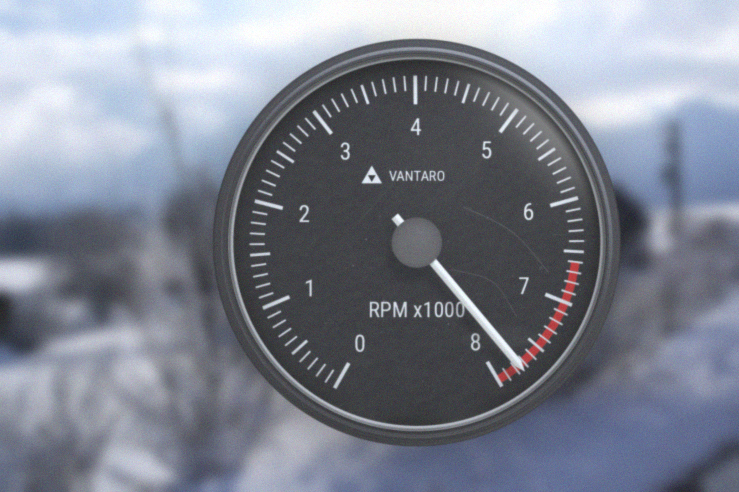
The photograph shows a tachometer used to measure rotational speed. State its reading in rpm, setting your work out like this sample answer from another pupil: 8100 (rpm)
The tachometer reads 7750 (rpm)
